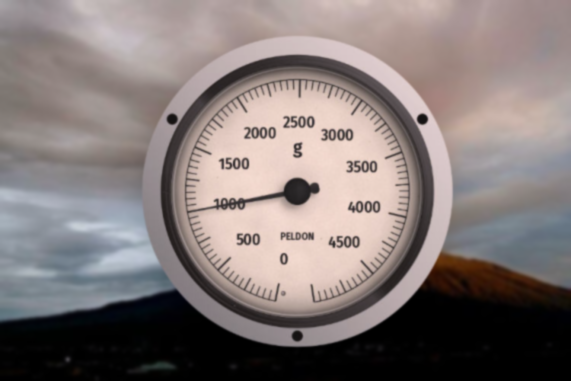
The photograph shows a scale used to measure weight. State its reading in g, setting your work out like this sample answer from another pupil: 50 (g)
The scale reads 1000 (g)
